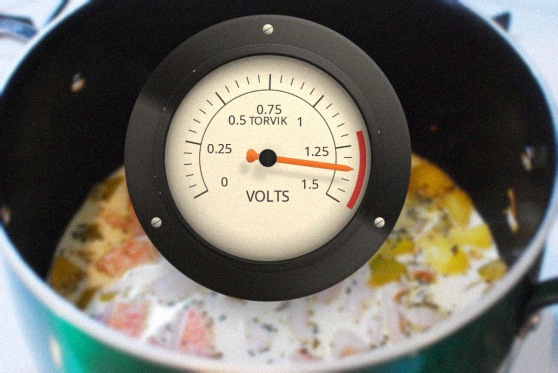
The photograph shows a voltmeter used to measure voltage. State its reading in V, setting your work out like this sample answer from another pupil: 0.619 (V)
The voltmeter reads 1.35 (V)
